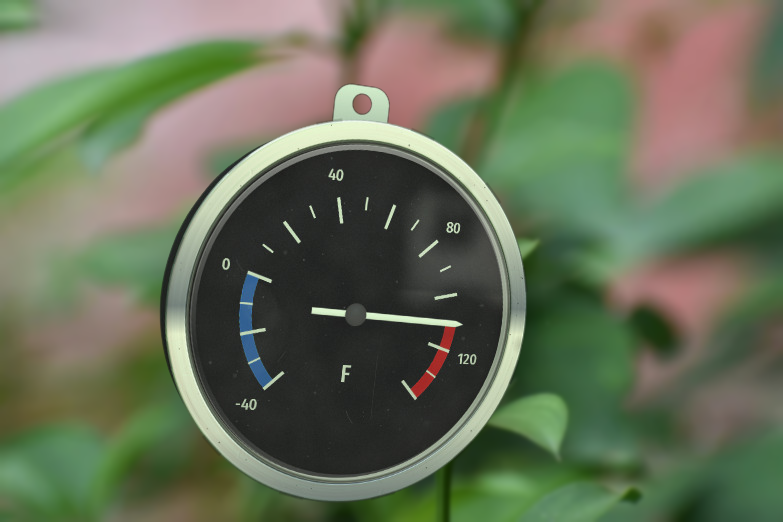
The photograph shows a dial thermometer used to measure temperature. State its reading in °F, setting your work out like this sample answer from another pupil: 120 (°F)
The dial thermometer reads 110 (°F)
